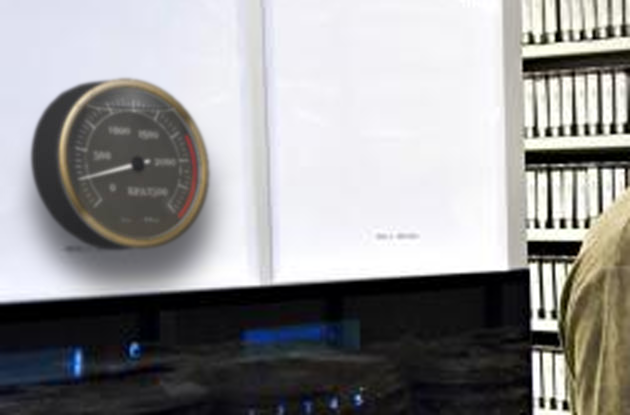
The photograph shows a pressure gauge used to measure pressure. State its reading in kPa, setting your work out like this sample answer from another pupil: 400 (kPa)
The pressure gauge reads 250 (kPa)
